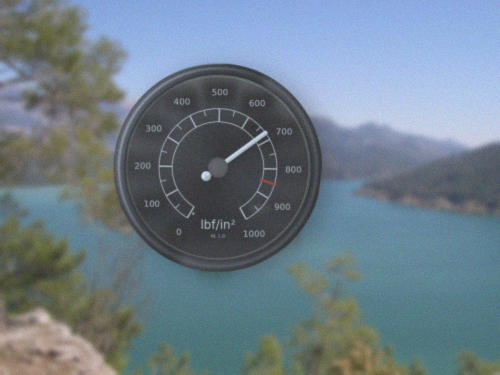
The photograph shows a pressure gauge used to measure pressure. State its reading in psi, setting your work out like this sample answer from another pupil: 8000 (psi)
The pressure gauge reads 675 (psi)
